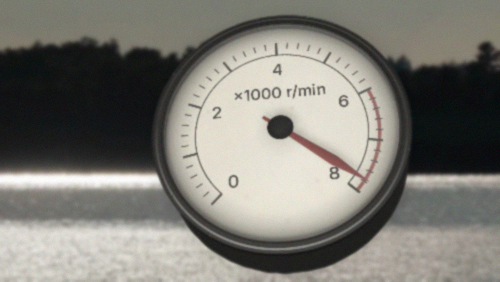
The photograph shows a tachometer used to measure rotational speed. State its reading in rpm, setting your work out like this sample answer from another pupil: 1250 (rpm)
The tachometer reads 7800 (rpm)
